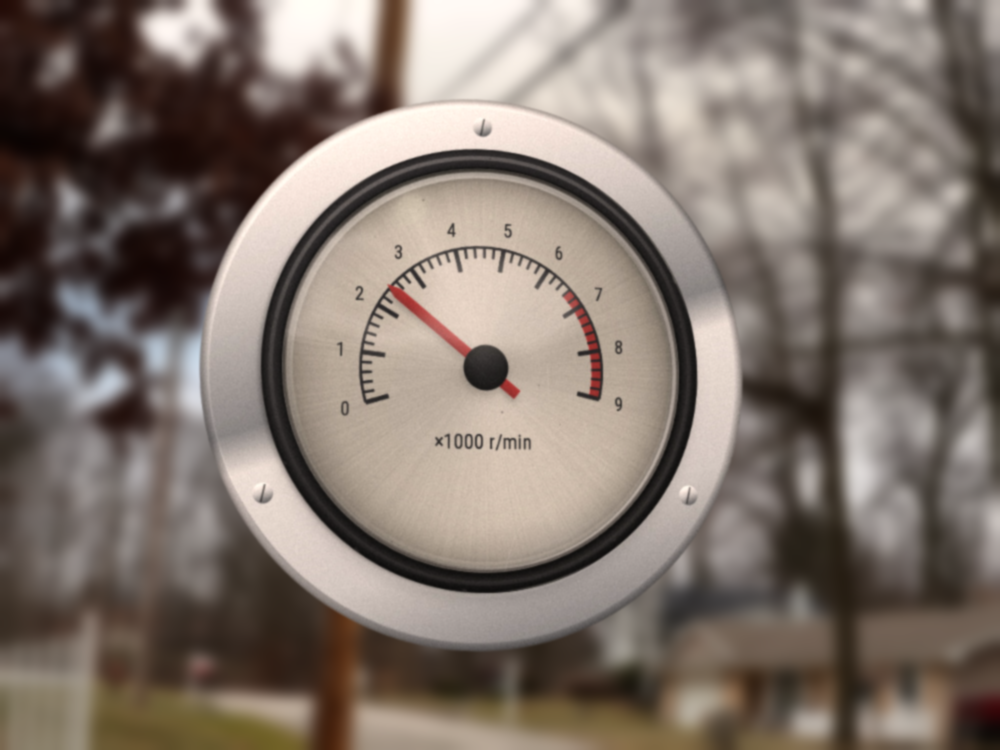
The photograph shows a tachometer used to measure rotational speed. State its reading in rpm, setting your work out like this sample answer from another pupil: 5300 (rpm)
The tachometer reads 2400 (rpm)
